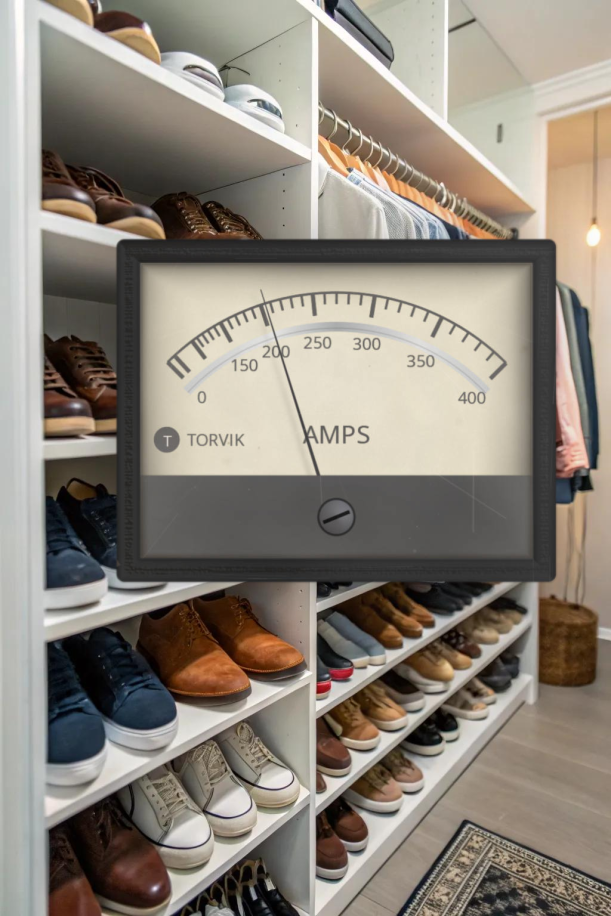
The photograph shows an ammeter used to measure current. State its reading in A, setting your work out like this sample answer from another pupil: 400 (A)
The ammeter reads 205 (A)
